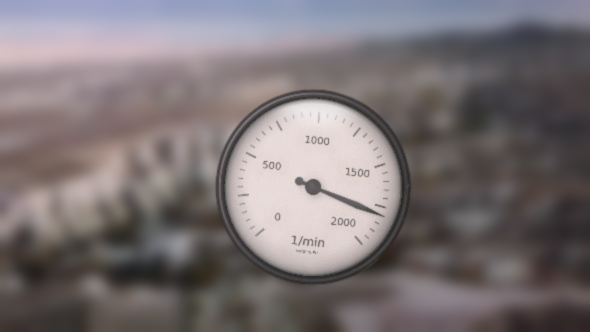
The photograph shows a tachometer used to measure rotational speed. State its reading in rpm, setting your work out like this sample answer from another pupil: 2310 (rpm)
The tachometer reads 1800 (rpm)
